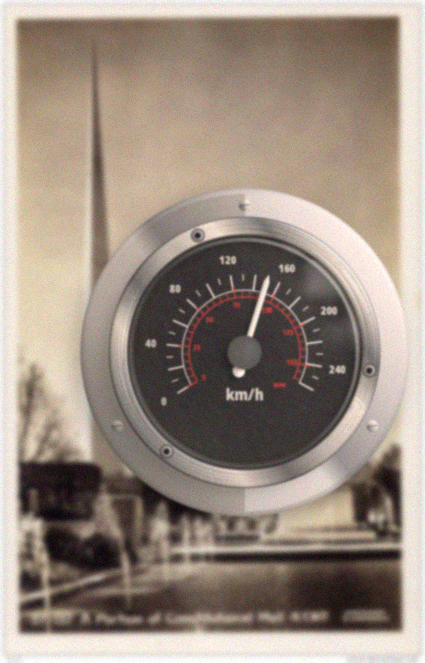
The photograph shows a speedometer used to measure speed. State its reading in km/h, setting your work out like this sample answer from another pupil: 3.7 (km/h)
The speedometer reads 150 (km/h)
